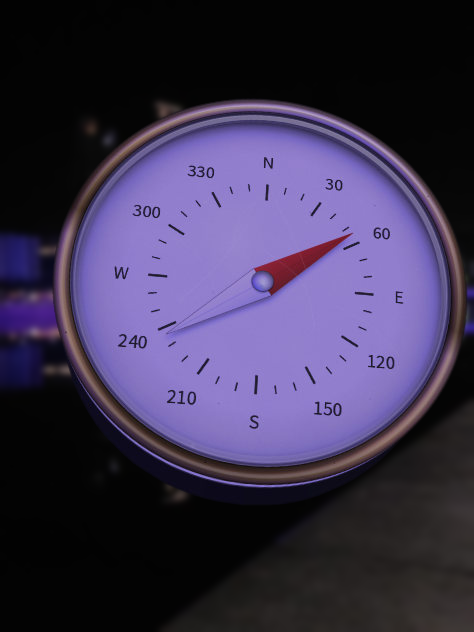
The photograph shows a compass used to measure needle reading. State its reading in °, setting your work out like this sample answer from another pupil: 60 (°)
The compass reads 55 (°)
